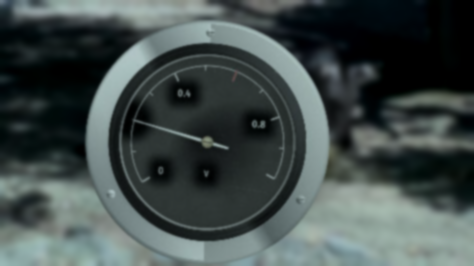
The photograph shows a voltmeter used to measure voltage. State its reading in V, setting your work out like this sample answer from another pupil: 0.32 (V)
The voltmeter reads 0.2 (V)
